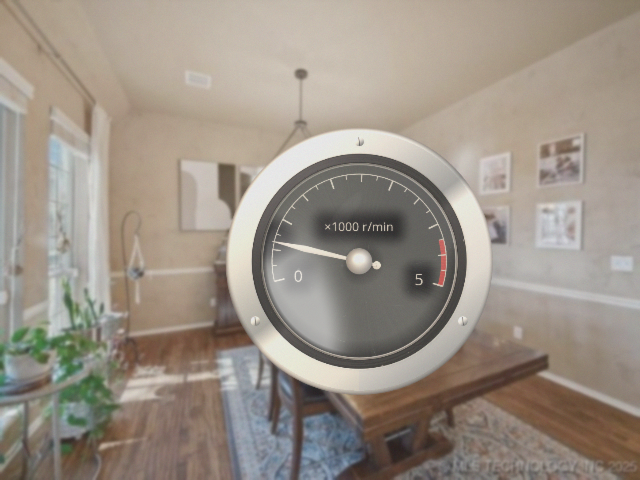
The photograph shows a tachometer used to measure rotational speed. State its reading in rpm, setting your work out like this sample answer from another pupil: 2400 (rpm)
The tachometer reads 625 (rpm)
